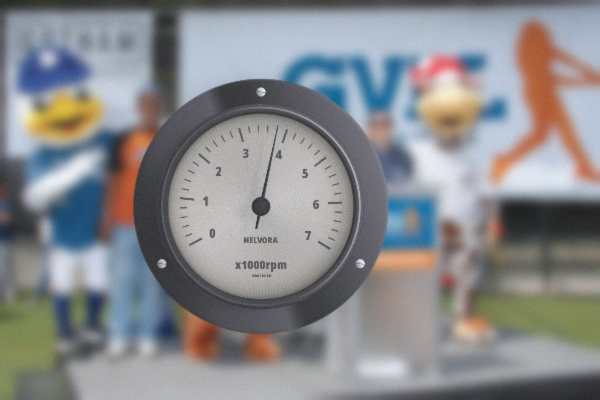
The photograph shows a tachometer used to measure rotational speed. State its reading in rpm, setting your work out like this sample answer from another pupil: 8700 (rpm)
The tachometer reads 3800 (rpm)
